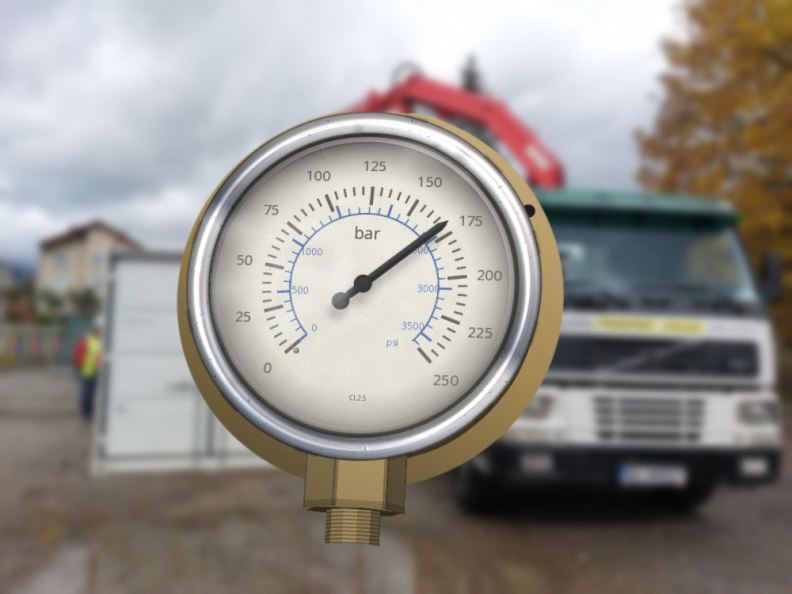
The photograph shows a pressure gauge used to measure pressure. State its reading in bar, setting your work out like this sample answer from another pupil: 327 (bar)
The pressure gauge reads 170 (bar)
